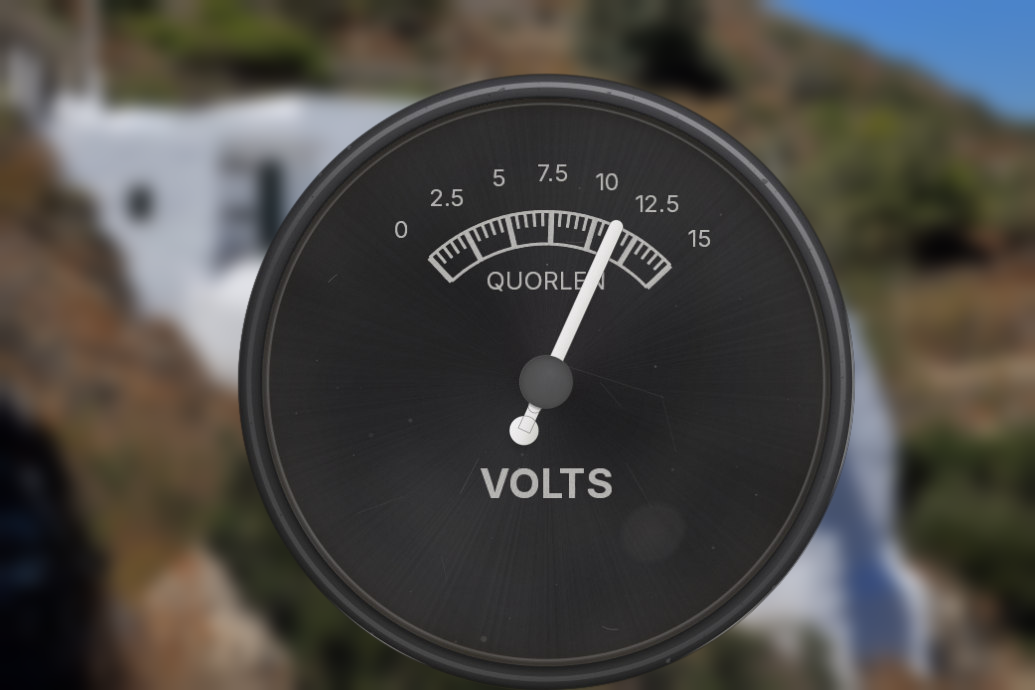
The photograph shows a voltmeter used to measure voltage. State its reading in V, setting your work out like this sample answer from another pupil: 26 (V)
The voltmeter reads 11.25 (V)
